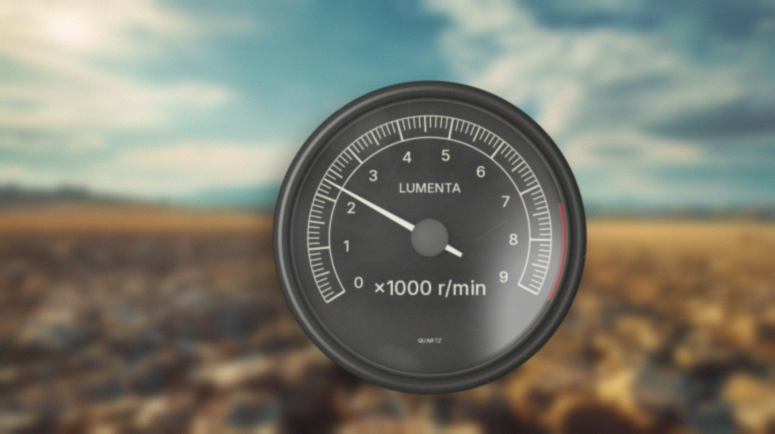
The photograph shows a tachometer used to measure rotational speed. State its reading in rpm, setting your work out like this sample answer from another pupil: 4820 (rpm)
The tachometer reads 2300 (rpm)
